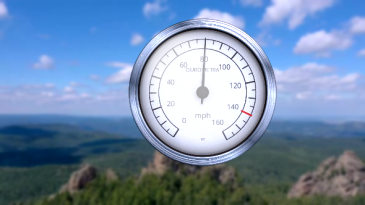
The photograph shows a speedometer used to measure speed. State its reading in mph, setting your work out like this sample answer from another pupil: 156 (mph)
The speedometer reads 80 (mph)
